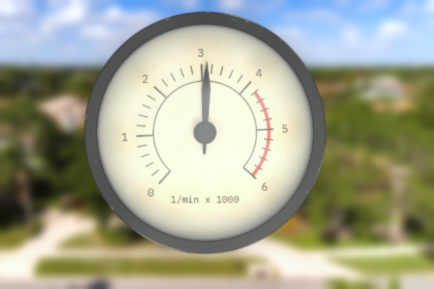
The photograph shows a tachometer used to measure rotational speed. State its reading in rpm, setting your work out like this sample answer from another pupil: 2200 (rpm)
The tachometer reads 3100 (rpm)
